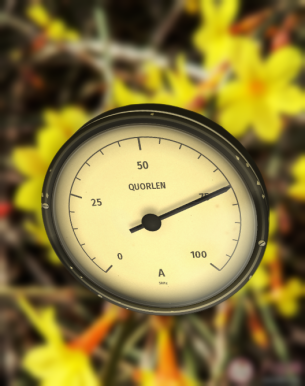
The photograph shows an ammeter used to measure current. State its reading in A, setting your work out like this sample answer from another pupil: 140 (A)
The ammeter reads 75 (A)
